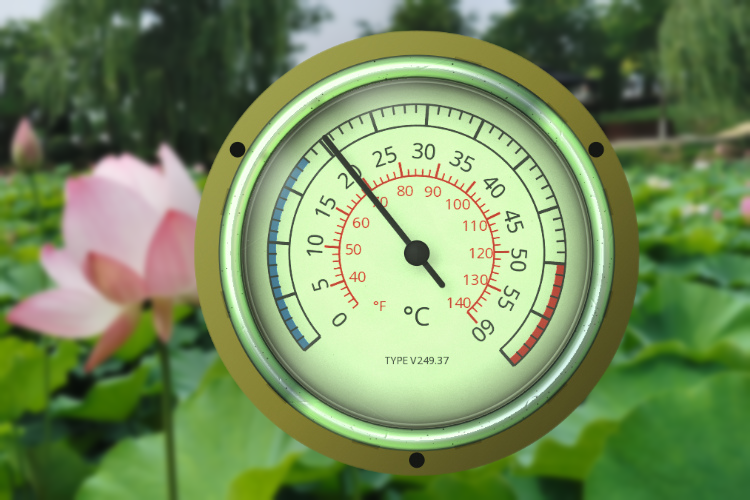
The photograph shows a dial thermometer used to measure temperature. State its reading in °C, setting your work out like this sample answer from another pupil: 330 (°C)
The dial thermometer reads 20.5 (°C)
